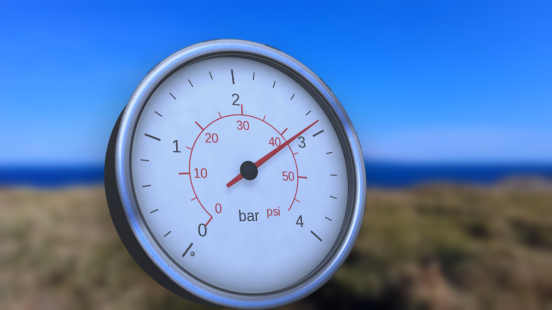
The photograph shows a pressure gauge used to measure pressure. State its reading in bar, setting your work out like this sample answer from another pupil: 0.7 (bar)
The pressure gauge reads 2.9 (bar)
